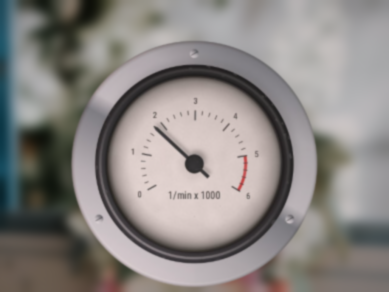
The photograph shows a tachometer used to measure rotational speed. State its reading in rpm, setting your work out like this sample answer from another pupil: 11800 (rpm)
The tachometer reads 1800 (rpm)
